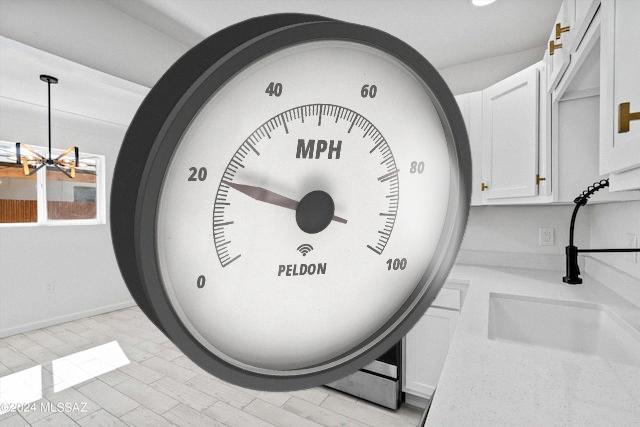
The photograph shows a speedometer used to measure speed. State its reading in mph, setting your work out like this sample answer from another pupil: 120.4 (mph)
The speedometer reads 20 (mph)
